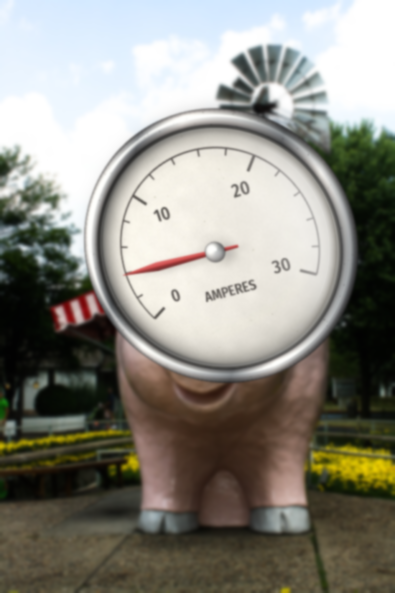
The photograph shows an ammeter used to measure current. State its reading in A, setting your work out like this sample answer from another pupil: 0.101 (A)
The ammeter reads 4 (A)
